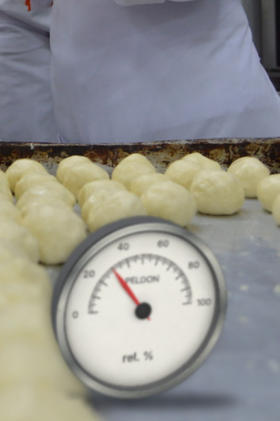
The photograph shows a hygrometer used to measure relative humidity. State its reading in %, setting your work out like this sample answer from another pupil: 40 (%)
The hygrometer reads 30 (%)
